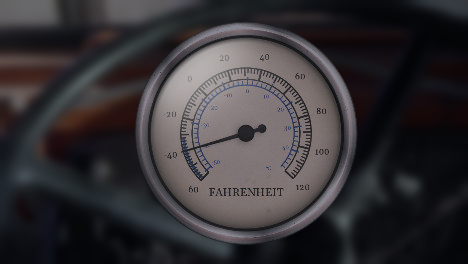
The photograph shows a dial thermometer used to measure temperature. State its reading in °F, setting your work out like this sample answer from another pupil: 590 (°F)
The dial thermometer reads -40 (°F)
